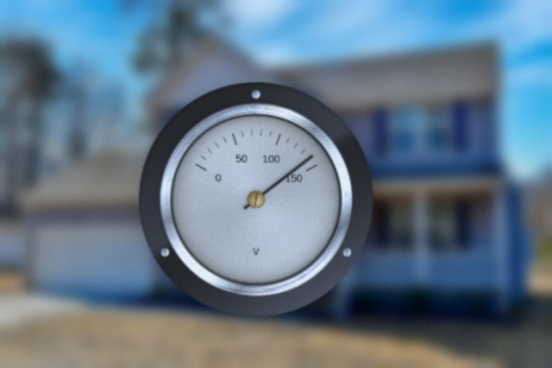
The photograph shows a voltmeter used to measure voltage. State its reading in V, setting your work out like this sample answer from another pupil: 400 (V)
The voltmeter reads 140 (V)
